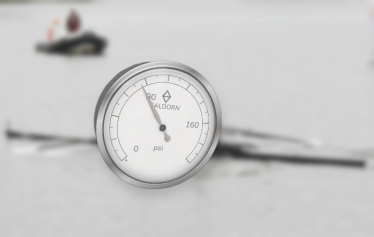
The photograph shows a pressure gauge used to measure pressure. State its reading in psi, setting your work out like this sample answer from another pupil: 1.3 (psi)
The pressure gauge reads 75 (psi)
